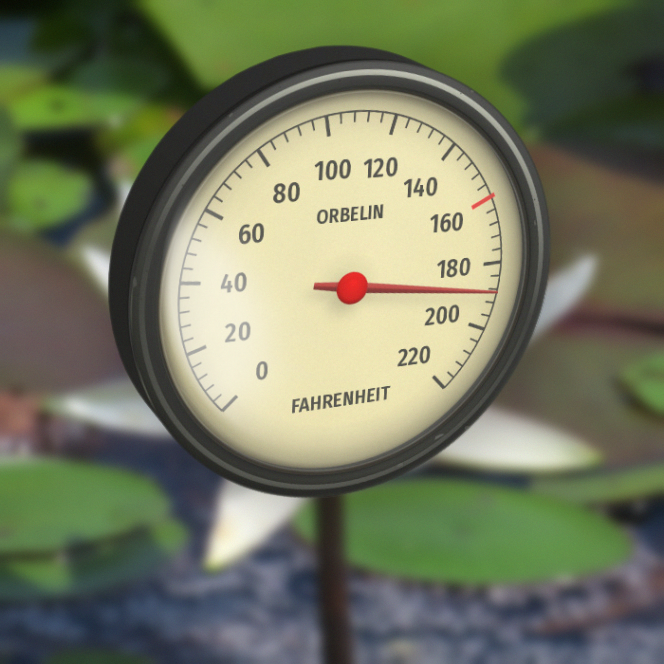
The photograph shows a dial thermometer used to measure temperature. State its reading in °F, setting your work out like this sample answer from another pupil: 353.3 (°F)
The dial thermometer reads 188 (°F)
